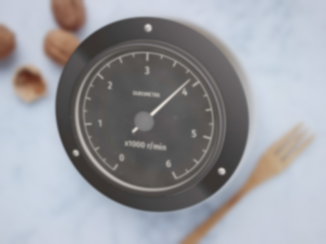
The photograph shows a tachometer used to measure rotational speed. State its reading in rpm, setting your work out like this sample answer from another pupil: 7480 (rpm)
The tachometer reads 3875 (rpm)
